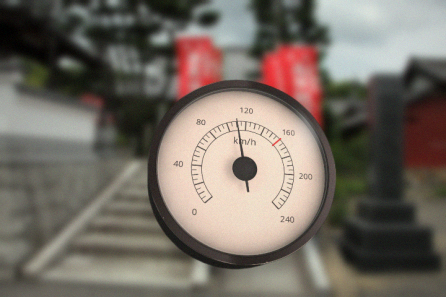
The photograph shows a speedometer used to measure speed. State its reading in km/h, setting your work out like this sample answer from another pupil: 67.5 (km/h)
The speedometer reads 110 (km/h)
